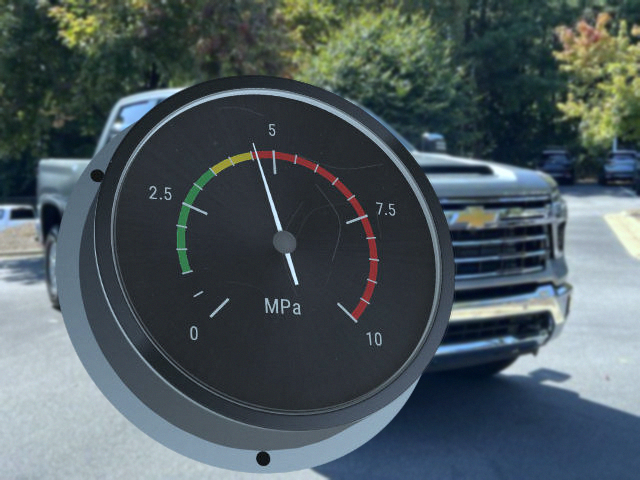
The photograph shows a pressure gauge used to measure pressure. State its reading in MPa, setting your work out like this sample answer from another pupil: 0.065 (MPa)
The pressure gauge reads 4.5 (MPa)
